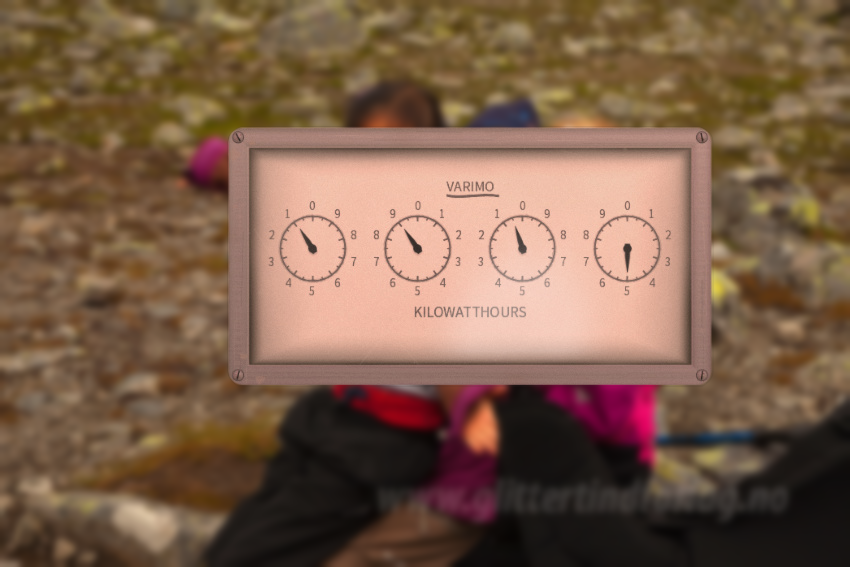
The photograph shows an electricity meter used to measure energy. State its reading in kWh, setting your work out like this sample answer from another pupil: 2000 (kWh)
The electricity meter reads 905 (kWh)
